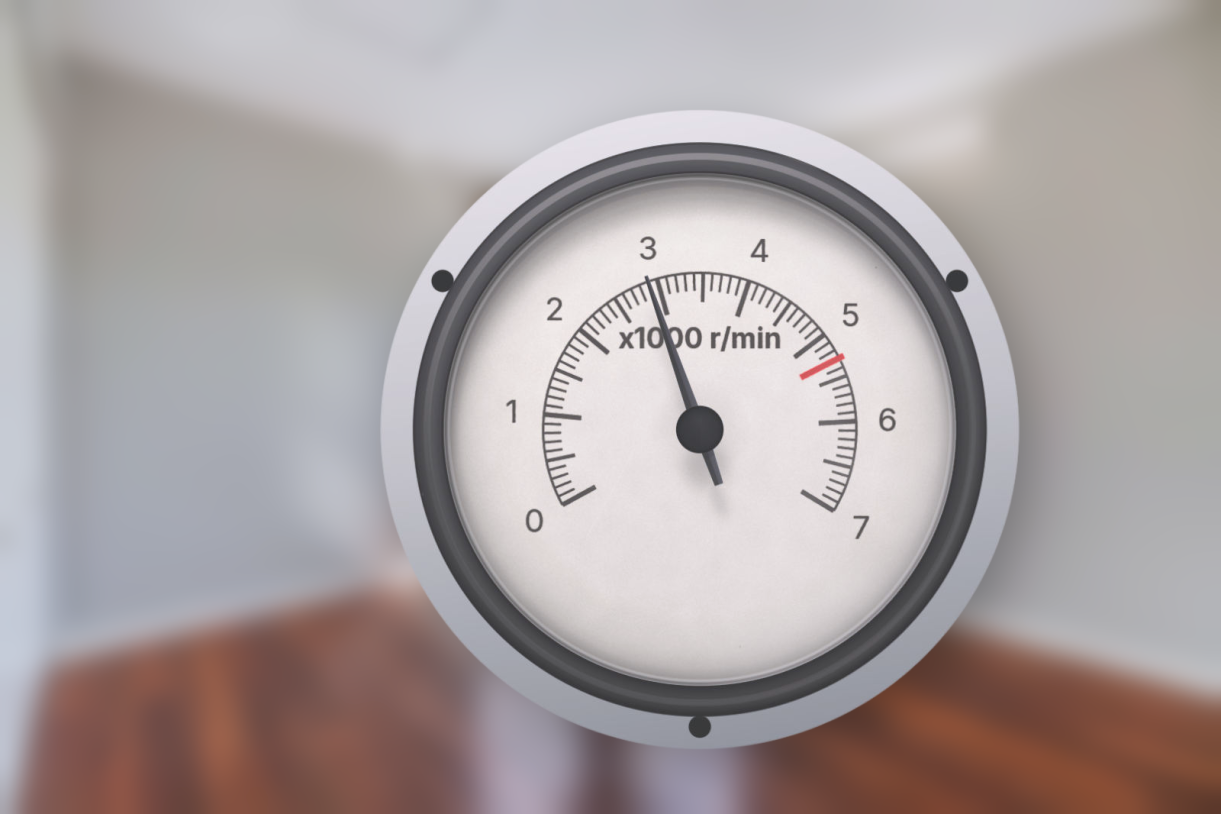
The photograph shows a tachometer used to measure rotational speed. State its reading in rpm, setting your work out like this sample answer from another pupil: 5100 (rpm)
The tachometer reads 2900 (rpm)
